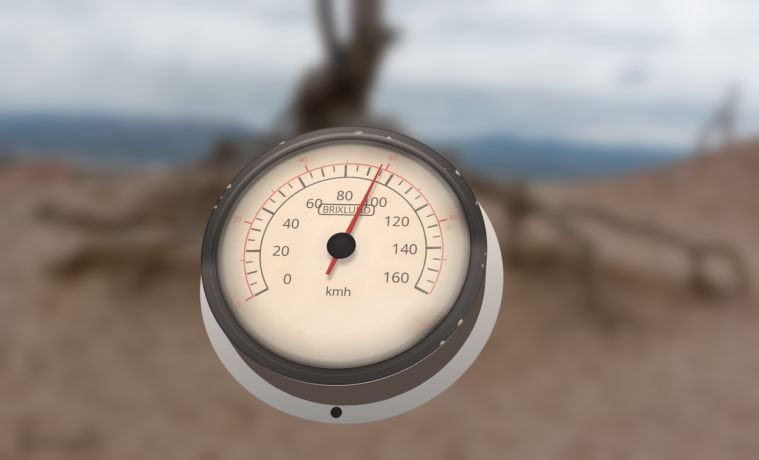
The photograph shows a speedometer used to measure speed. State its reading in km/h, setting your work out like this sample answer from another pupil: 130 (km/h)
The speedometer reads 95 (km/h)
